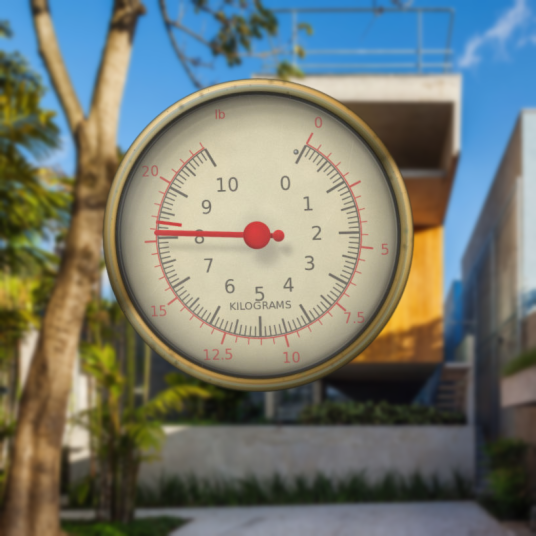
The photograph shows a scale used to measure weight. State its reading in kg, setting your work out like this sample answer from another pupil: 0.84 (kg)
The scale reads 8.1 (kg)
